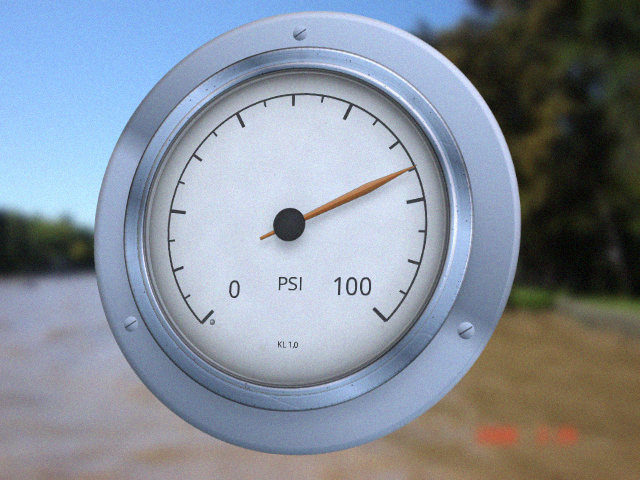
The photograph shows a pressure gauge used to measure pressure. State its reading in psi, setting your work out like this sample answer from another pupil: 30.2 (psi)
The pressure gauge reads 75 (psi)
